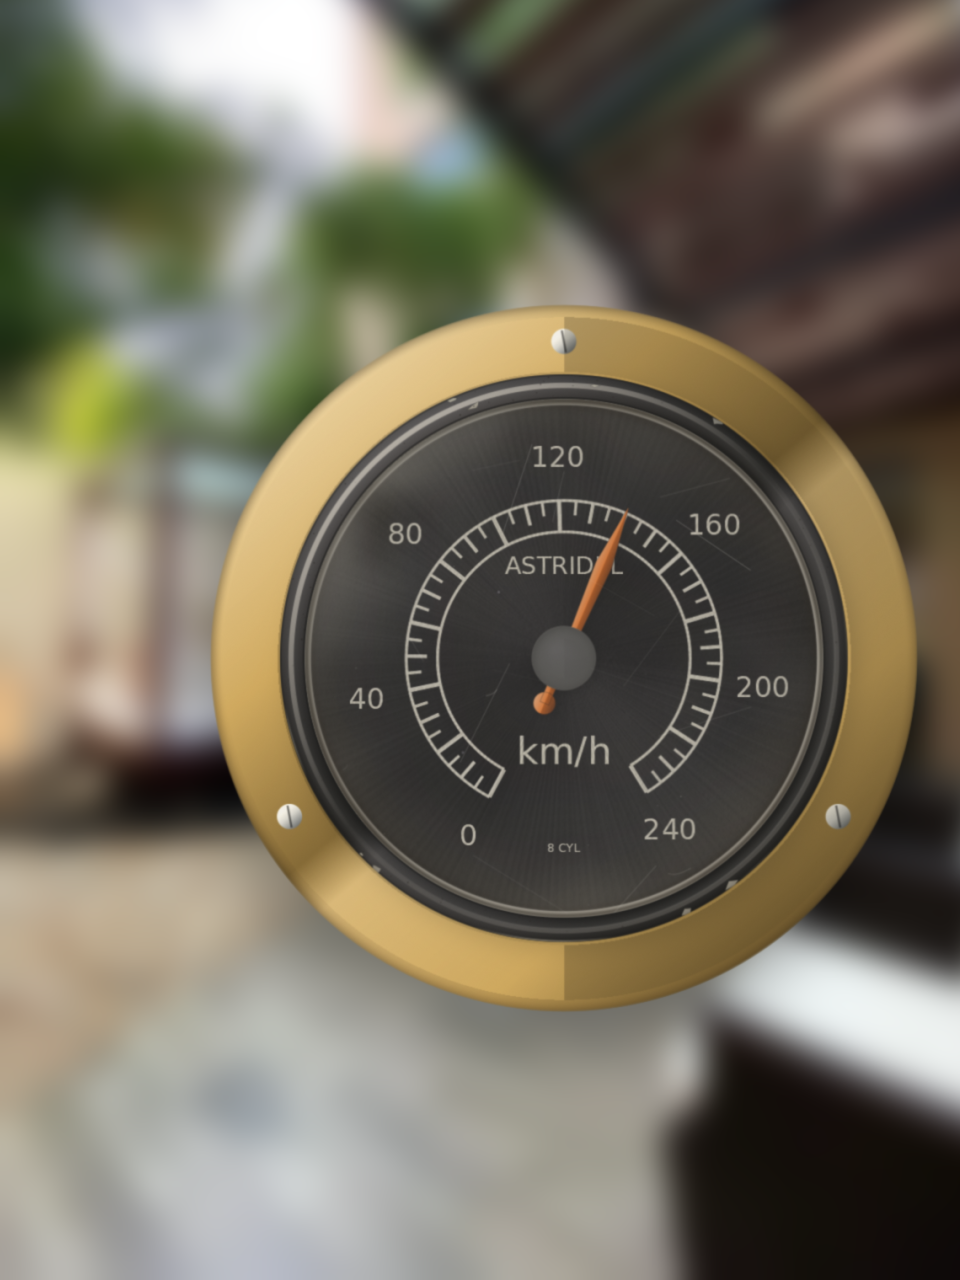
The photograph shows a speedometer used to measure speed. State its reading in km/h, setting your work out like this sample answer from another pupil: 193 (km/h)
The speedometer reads 140 (km/h)
